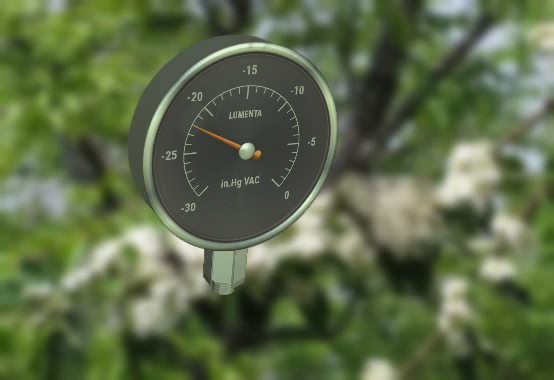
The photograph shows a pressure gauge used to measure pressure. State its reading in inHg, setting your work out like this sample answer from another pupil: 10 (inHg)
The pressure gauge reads -22 (inHg)
